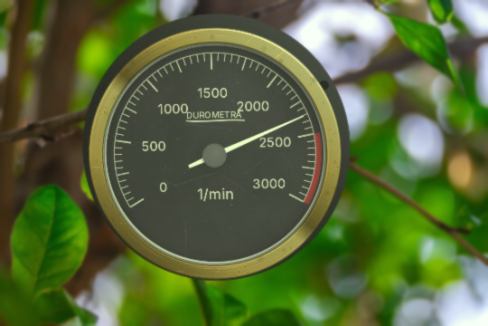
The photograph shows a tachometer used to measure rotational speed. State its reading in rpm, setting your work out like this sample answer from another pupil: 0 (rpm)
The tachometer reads 2350 (rpm)
